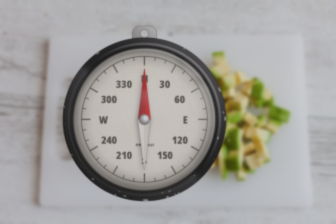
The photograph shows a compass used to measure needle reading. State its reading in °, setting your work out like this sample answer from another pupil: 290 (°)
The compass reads 0 (°)
